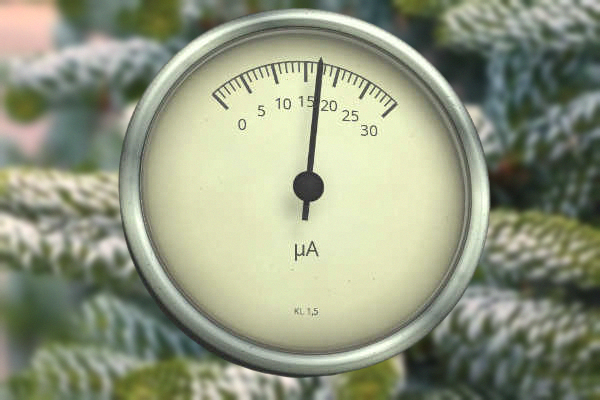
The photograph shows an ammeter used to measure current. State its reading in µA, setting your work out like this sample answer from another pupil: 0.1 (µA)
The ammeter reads 17 (µA)
